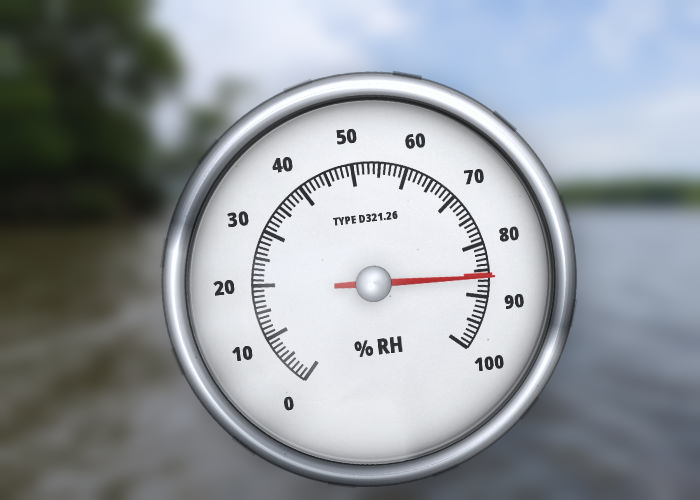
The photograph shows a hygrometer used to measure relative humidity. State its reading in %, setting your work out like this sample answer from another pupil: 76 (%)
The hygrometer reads 86 (%)
